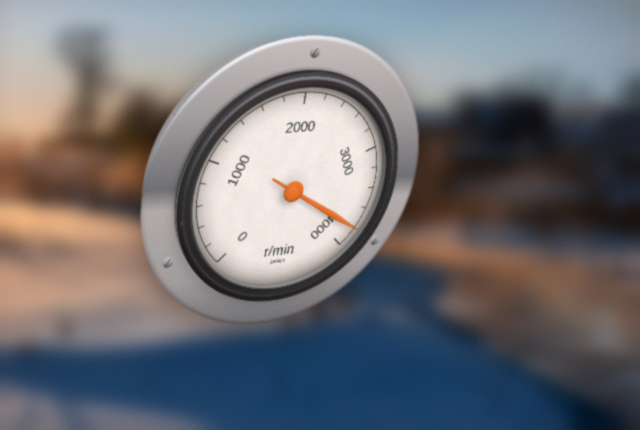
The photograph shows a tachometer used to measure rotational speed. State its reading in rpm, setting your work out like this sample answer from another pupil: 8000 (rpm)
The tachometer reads 3800 (rpm)
